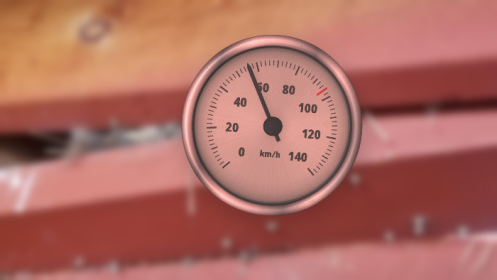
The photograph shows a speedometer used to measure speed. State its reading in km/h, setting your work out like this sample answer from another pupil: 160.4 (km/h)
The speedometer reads 56 (km/h)
